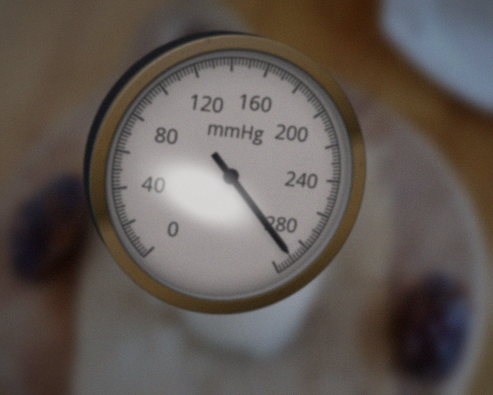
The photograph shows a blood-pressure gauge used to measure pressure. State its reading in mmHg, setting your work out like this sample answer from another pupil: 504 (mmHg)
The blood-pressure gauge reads 290 (mmHg)
